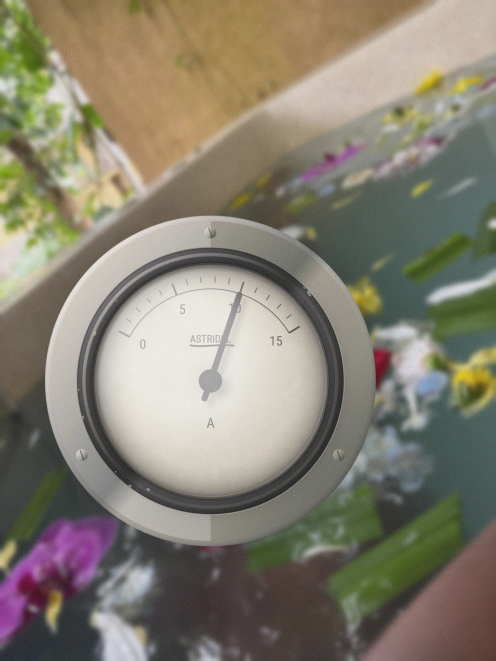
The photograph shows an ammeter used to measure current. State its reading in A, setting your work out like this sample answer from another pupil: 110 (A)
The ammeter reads 10 (A)
